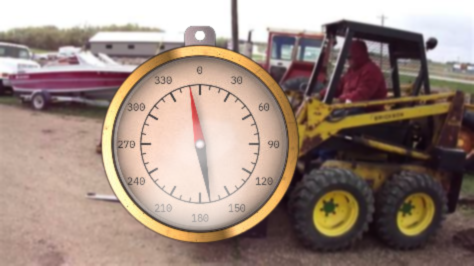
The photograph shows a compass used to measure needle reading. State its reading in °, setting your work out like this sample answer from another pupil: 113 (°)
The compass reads 350 (°)
